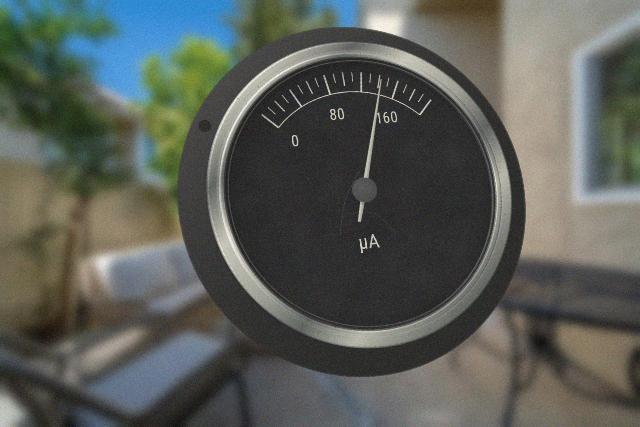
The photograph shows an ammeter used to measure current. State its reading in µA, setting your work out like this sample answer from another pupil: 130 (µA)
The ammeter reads 140 (µA)
